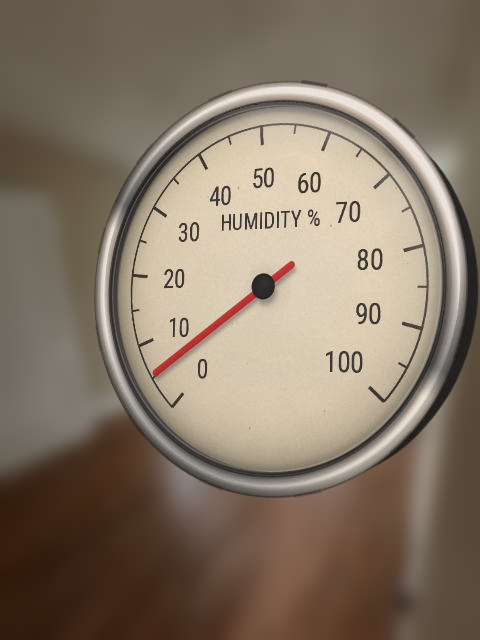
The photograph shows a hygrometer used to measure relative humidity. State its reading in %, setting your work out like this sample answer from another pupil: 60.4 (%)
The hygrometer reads 5 (%)
